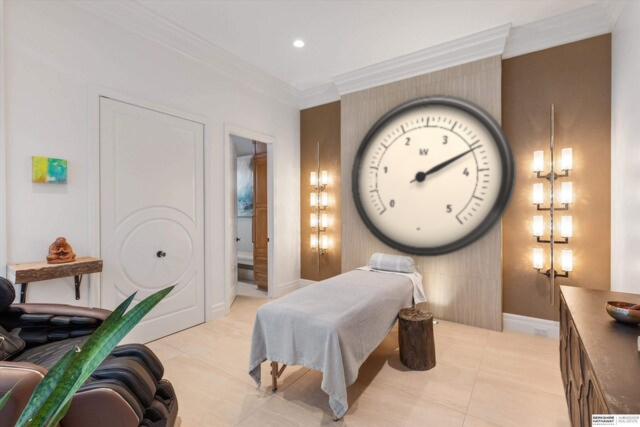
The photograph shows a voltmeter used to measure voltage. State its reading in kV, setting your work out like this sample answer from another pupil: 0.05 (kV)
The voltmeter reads 3.6 (kV)
